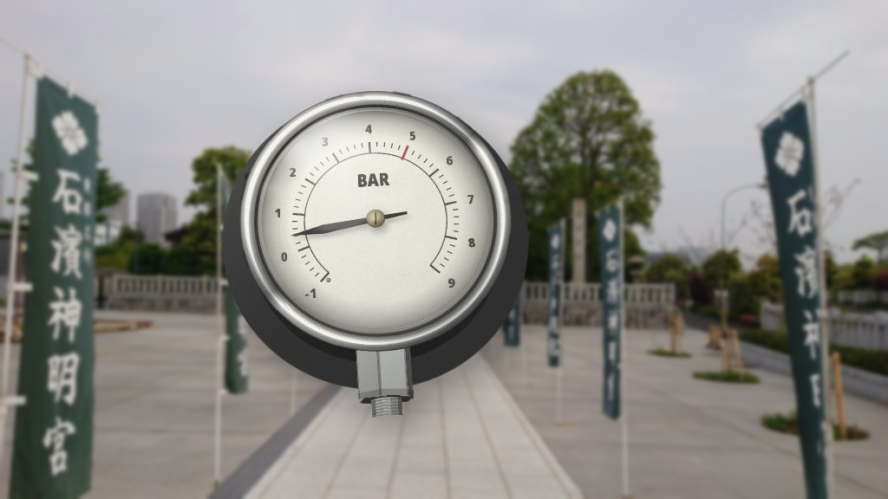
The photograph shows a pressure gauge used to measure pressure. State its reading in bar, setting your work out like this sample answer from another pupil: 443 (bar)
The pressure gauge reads 0.4 (bar)
